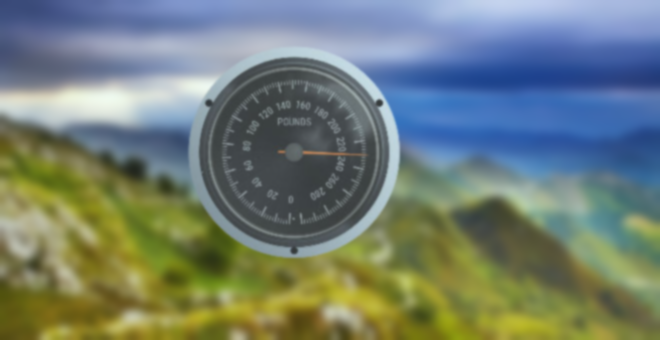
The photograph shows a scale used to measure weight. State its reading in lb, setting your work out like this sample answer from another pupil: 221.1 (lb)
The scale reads 230 (lb)
